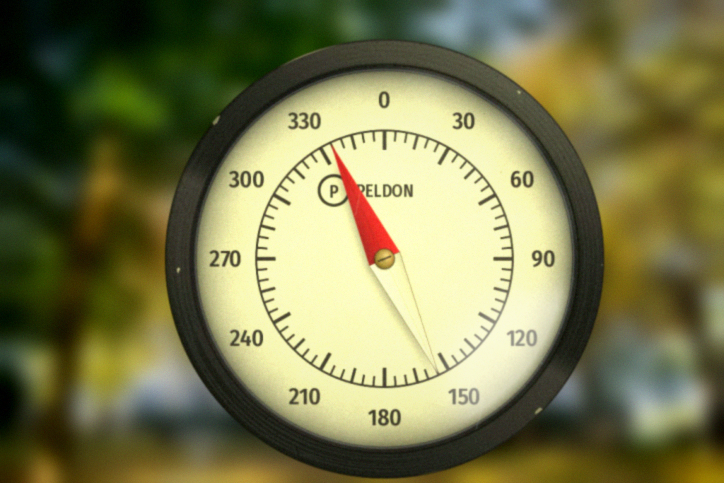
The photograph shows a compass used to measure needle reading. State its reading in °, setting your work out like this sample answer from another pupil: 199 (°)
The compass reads 335 (°)
